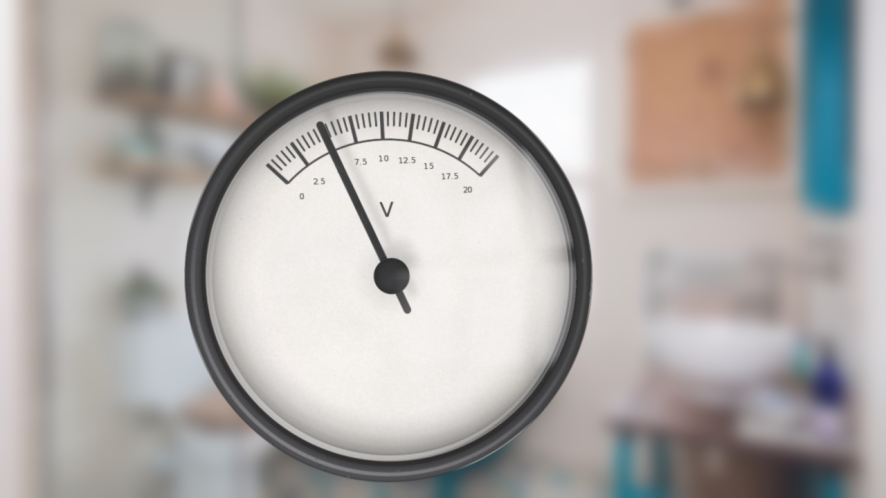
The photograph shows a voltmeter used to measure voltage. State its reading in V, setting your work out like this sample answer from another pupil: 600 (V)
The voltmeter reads 5 (V)
